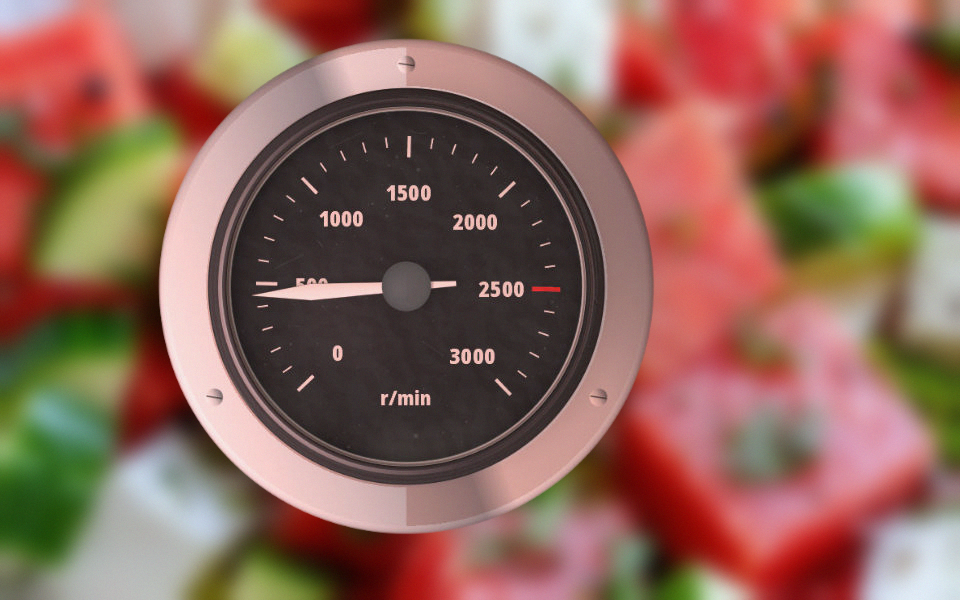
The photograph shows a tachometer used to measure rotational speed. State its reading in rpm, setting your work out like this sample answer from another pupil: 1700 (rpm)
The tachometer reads 450 (rpm)
